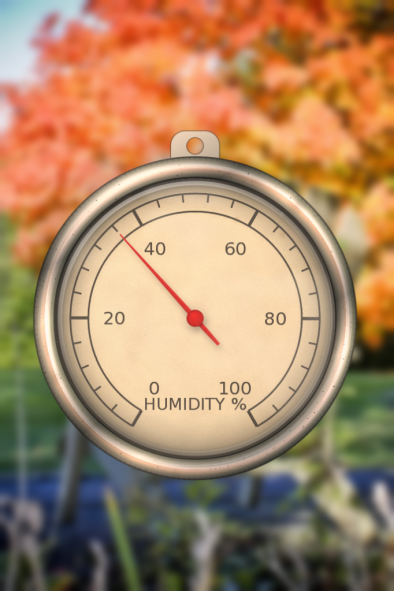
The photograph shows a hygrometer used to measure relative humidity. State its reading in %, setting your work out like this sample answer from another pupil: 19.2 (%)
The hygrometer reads 36 (%)
